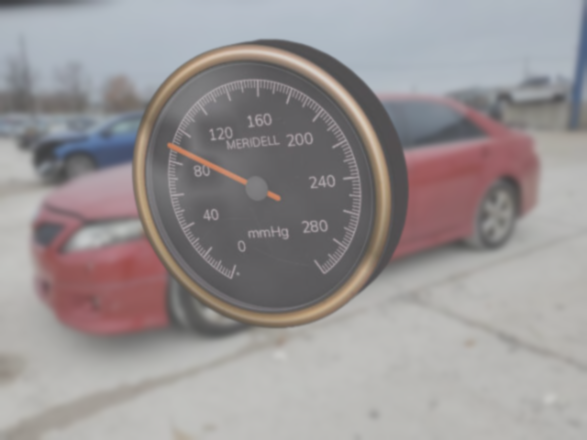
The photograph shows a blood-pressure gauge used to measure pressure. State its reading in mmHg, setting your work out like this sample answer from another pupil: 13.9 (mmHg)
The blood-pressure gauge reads 90 (mmHg)
